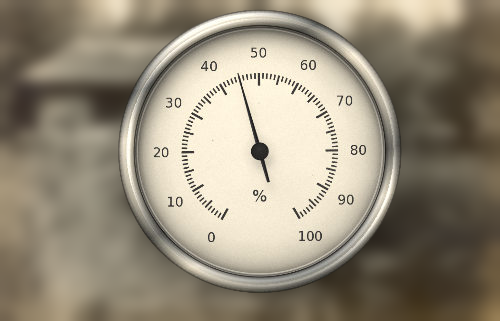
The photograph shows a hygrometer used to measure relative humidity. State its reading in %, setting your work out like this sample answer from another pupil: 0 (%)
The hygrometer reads 45 (%)
